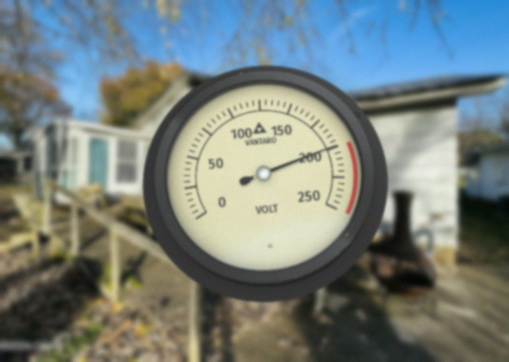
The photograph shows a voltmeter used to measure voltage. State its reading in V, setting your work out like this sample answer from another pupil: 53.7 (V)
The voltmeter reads 200 (V)
